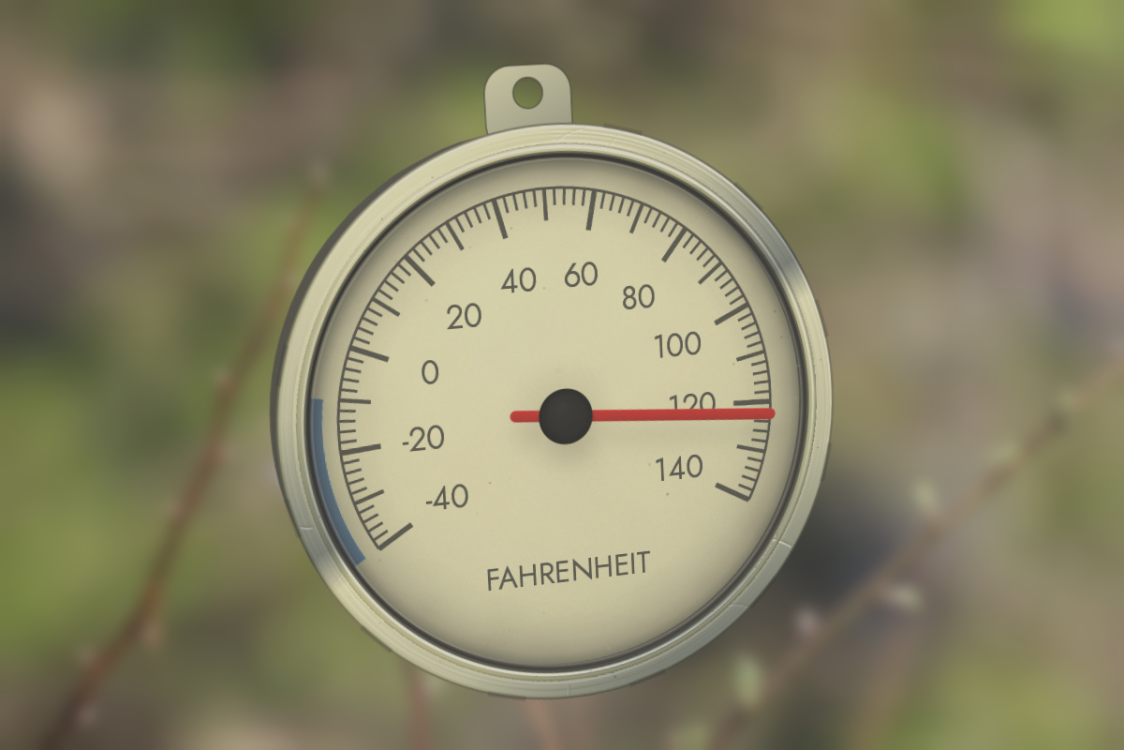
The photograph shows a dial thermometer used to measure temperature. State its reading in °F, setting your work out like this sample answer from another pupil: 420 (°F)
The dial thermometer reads 122 (°F)
